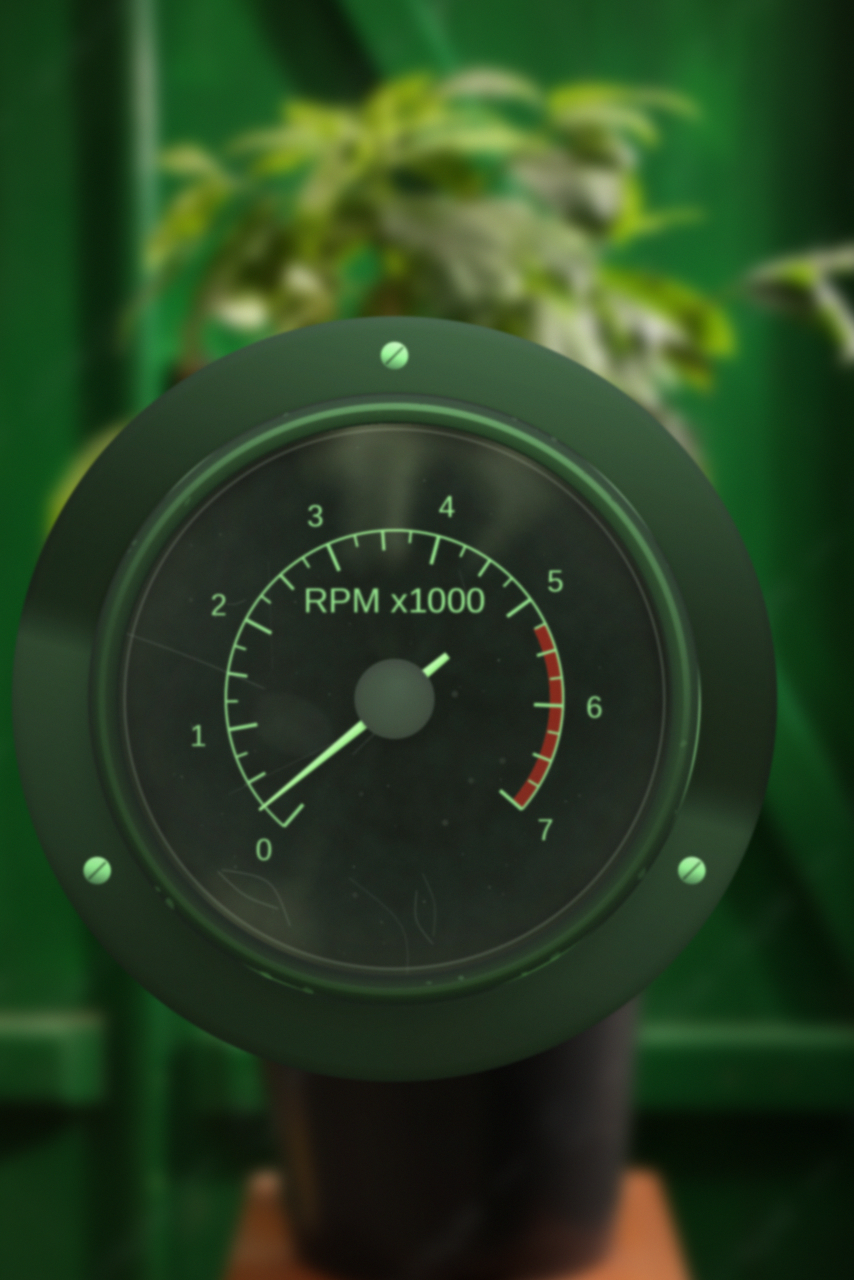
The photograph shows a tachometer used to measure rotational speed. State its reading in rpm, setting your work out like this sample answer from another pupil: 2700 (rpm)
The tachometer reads 250 (rpm)
